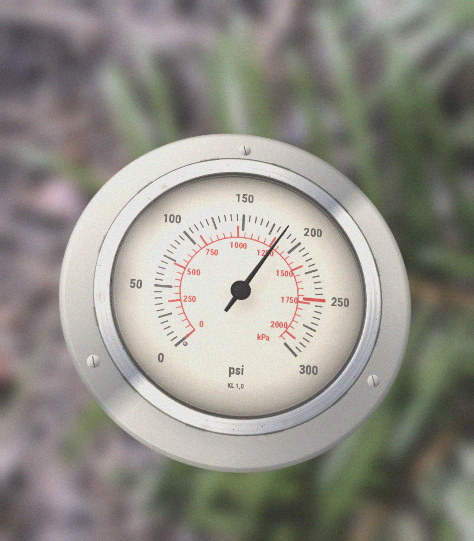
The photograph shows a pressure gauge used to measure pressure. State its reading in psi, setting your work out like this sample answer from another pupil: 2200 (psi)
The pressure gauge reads 185 (psi)
